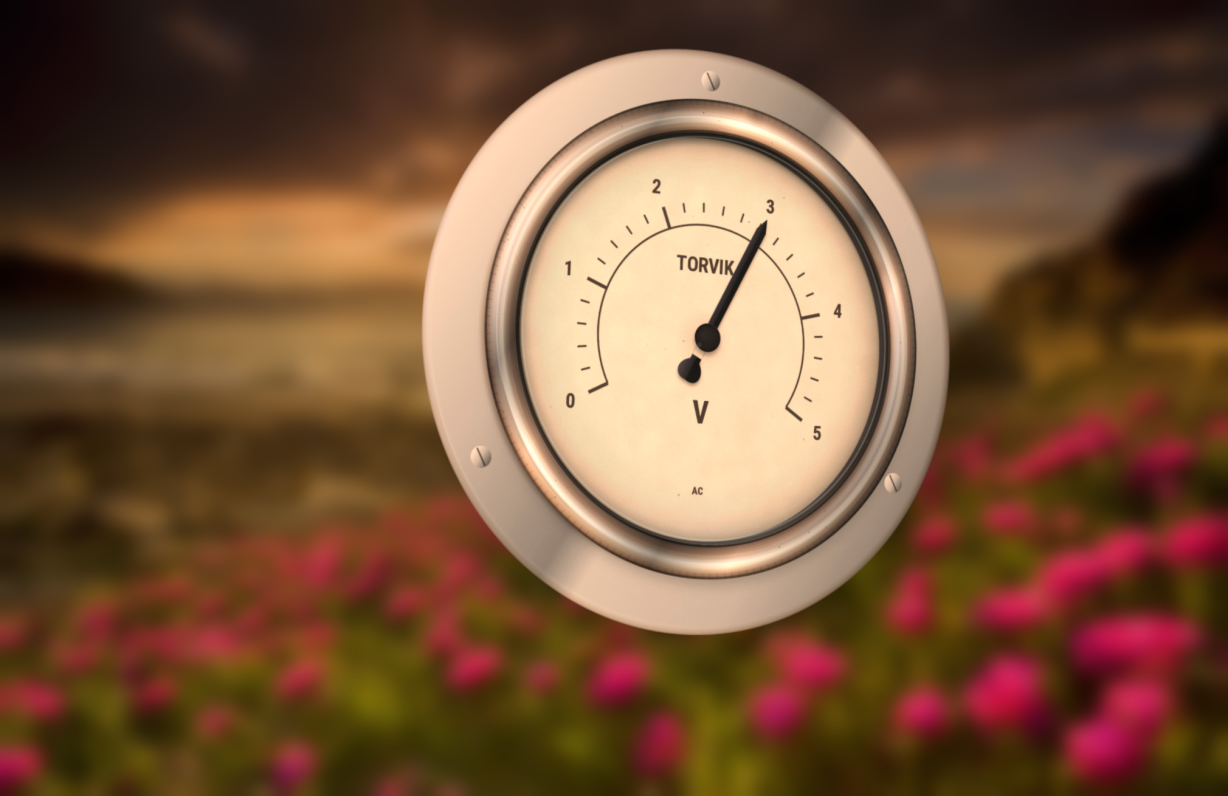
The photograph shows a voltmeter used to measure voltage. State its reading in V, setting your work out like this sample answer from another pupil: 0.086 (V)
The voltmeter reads 3 (V)
